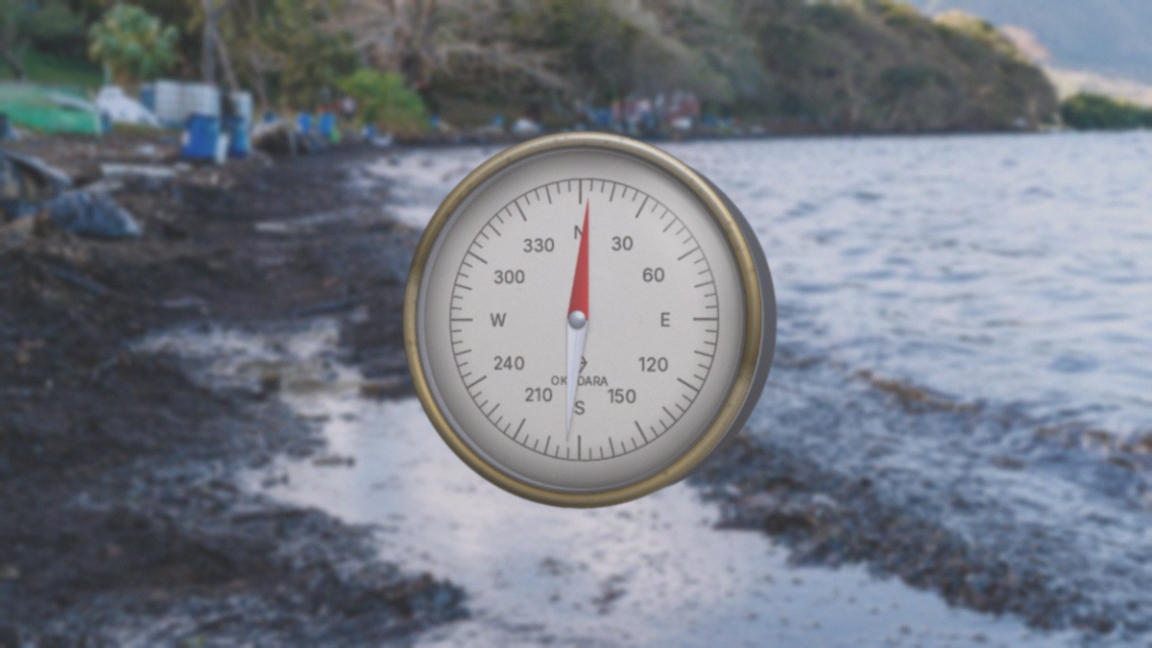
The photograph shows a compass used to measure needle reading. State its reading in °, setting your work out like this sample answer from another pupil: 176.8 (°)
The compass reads 5 (°)
